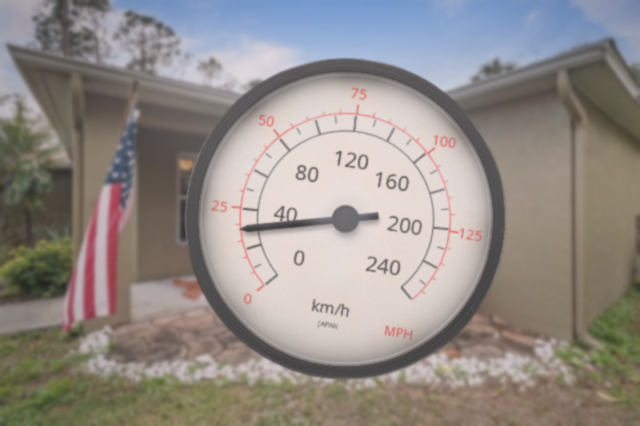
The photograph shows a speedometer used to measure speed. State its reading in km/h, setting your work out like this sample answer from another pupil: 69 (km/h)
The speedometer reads 30 (km/h)
